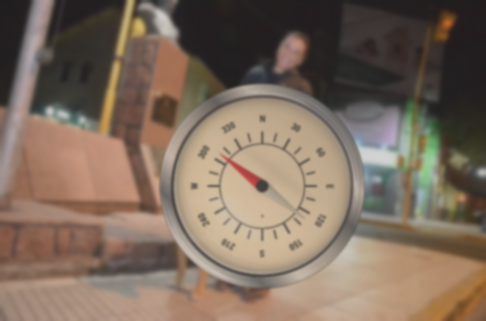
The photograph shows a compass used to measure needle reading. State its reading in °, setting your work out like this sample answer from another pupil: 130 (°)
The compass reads 307.5 (°)
